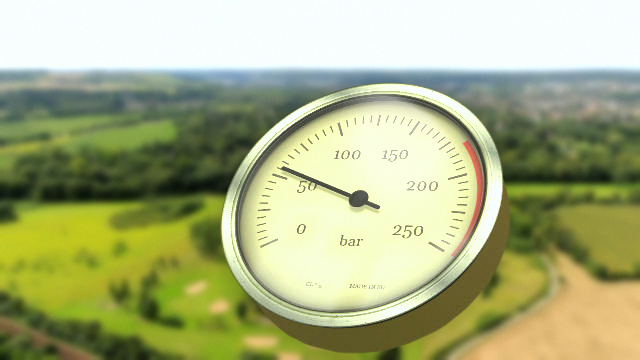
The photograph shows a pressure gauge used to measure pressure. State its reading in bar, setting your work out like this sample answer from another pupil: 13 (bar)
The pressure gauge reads 55 (bar)
